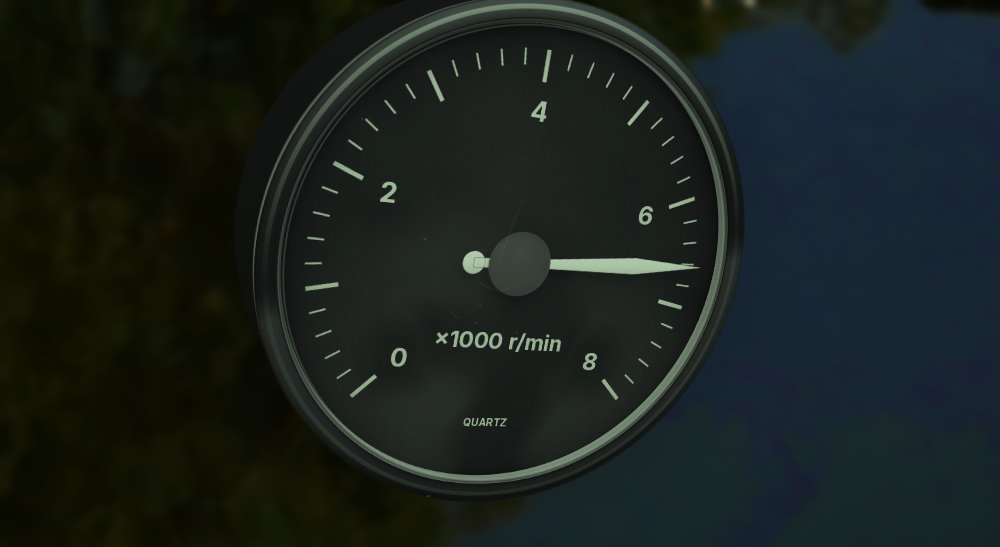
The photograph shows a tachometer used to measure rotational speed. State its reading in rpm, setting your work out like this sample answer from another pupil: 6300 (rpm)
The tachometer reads 6600 (rpm)
